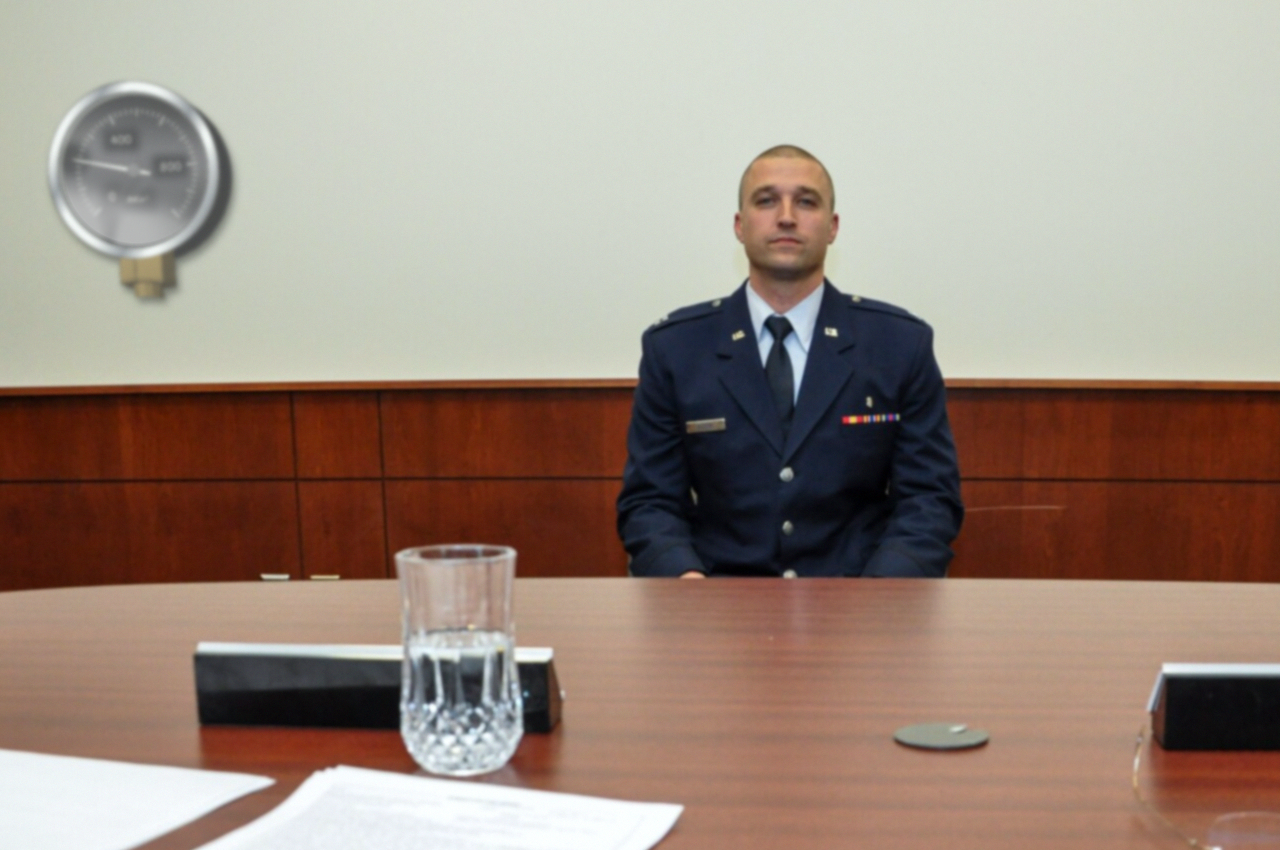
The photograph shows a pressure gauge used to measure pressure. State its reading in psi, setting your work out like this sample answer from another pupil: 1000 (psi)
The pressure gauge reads 200 (psi)
